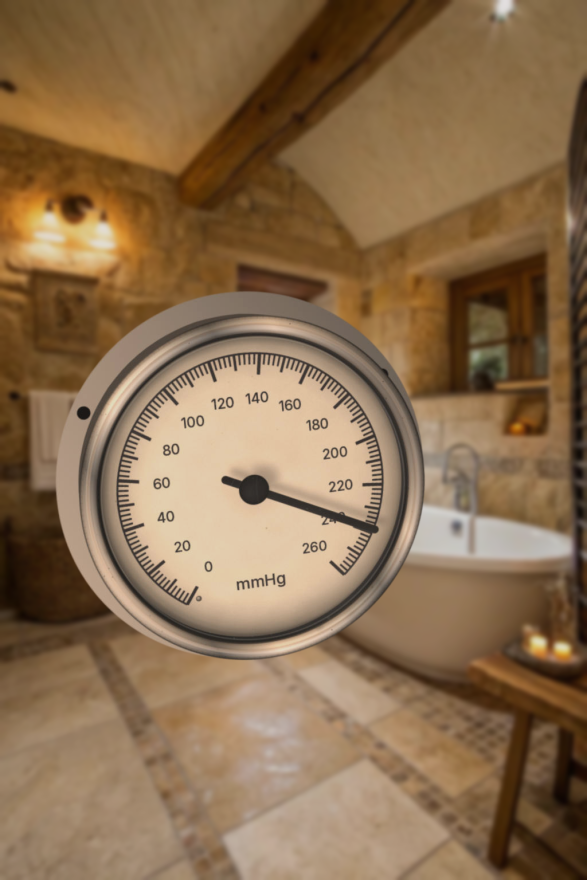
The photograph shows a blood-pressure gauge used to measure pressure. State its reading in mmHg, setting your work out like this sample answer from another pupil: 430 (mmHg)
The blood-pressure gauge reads 238 (mmHg)
